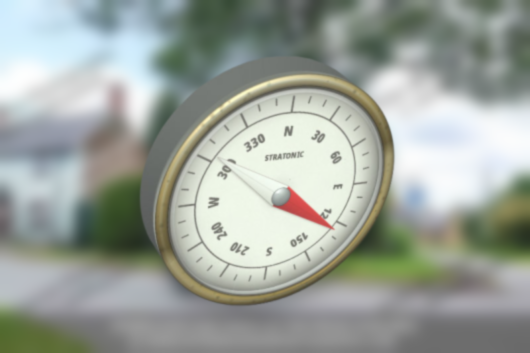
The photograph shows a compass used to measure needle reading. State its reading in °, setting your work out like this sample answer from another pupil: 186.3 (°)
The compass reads 125 (°)
